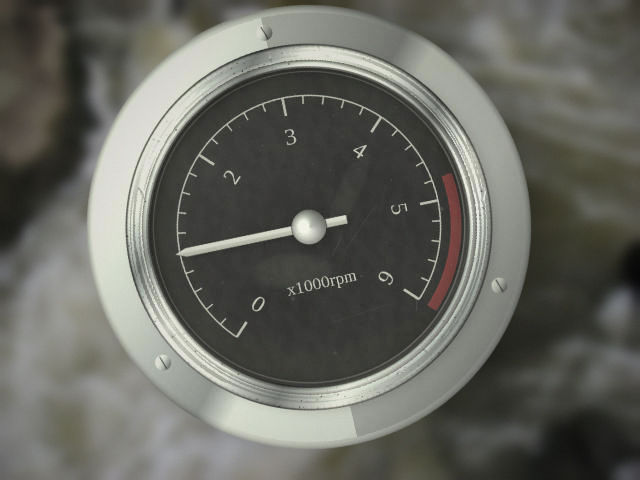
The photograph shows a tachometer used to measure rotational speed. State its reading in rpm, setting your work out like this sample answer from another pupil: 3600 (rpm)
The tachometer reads 1000 (rpm)
